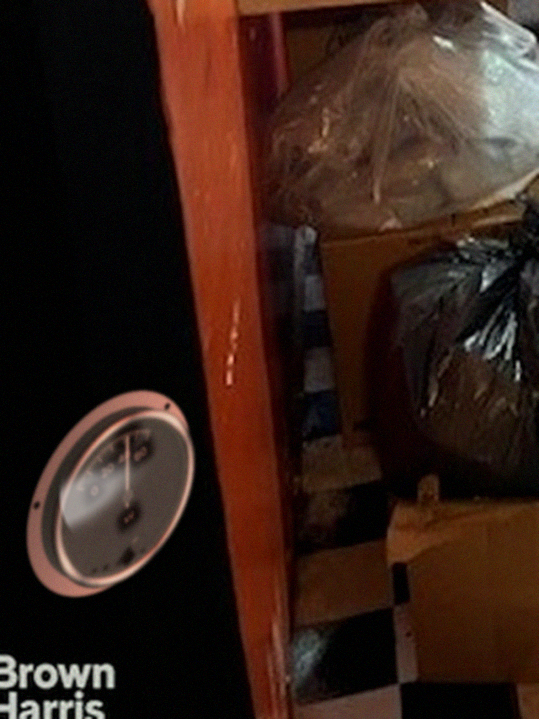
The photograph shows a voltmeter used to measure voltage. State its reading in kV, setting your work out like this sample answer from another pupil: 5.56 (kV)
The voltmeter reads 40 (kV)
